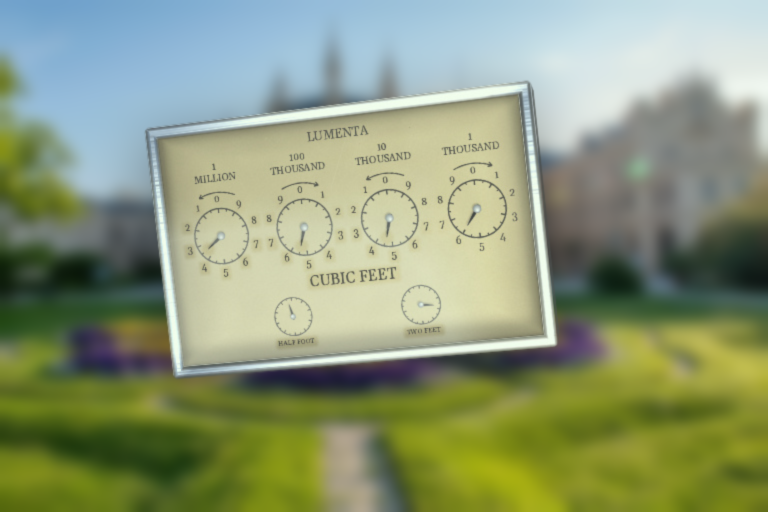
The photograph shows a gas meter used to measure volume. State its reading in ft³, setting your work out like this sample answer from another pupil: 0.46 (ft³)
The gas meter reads 354600 (ft³)
